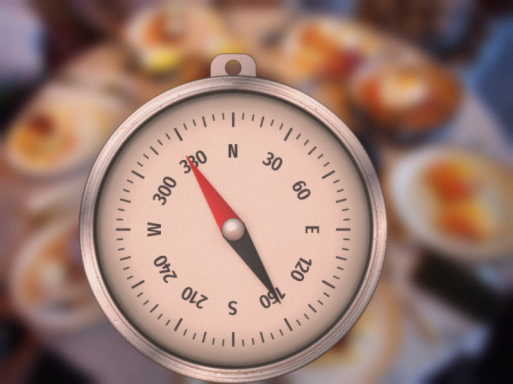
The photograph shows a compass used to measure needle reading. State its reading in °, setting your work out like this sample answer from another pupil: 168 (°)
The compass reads 327.5 (°)
